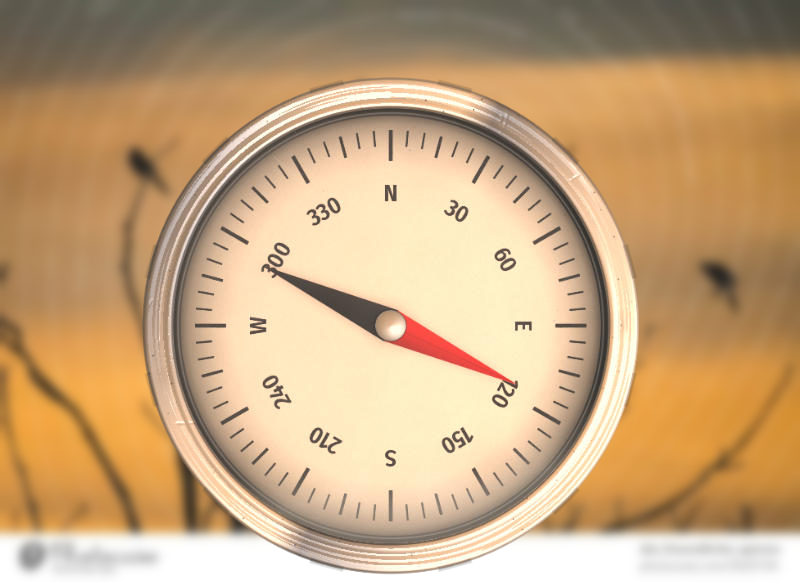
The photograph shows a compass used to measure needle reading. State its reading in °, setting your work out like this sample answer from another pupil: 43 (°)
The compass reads 115 (°)
